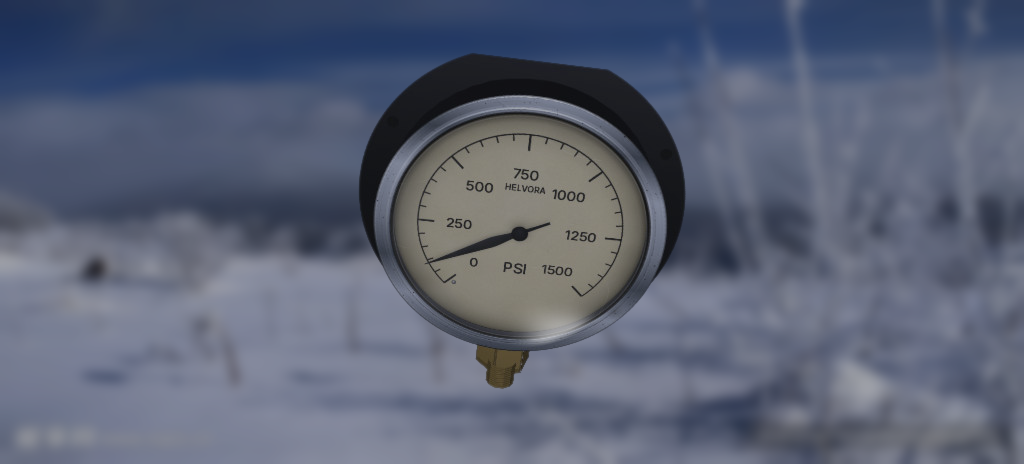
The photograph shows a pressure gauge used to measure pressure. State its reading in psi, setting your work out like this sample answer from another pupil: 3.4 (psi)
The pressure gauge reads 100 (psi)
